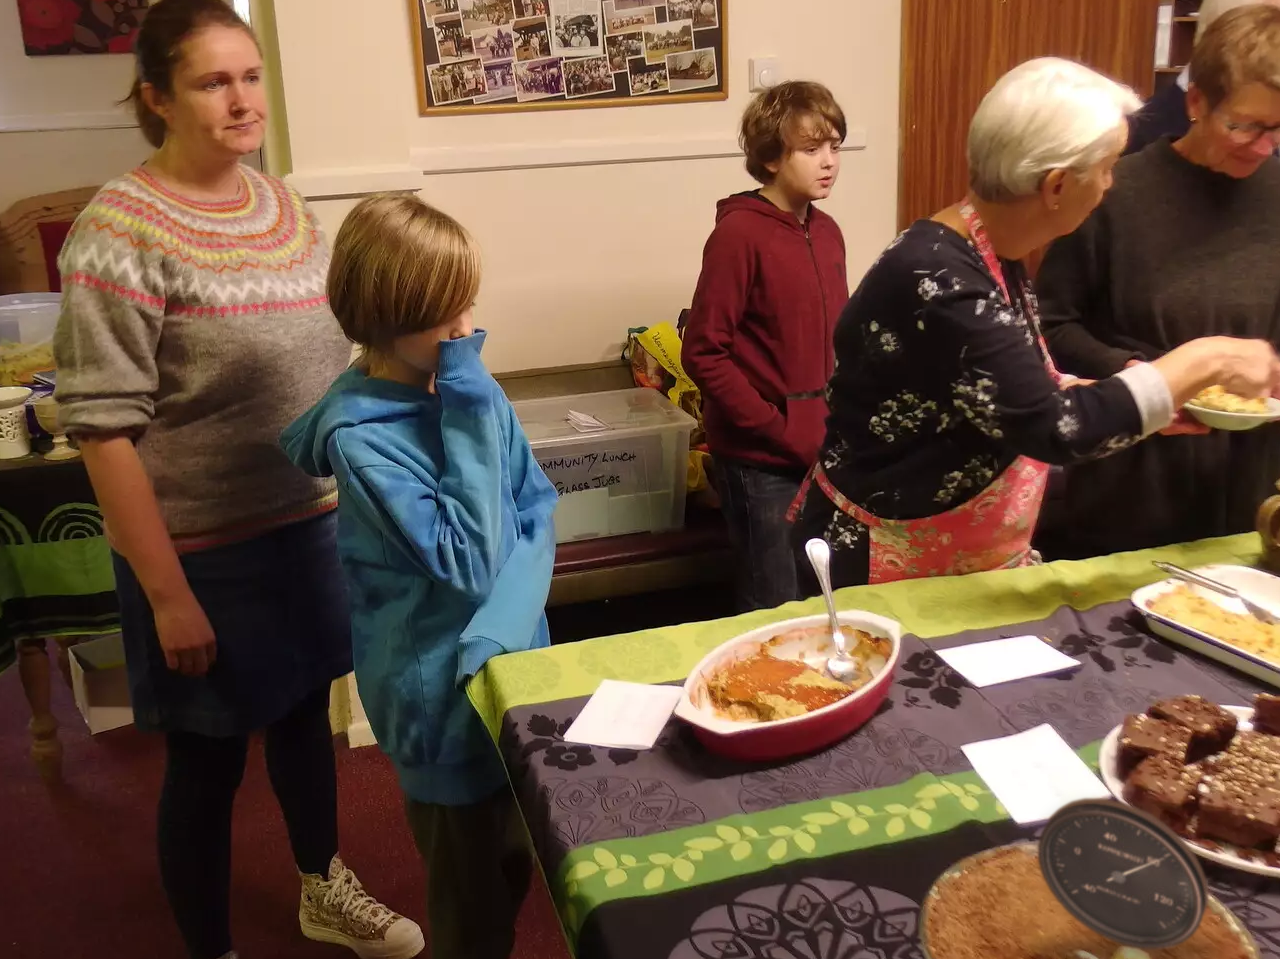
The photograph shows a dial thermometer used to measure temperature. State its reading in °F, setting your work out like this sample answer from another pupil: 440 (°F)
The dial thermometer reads 80 (°F)
